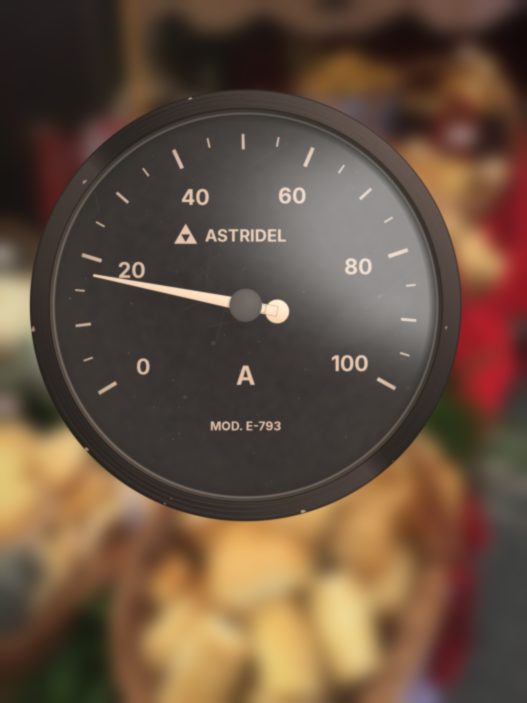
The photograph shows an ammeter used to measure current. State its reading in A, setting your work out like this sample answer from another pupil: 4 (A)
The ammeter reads 17.5 (A)
